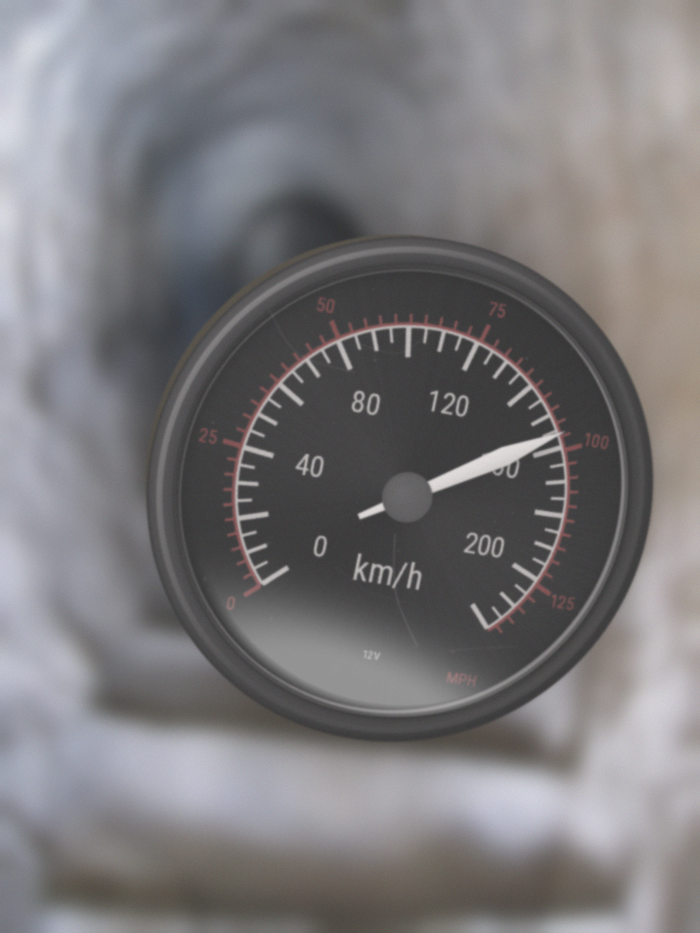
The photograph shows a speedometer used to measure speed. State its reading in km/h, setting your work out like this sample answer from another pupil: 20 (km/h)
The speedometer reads 155 (km/h)
